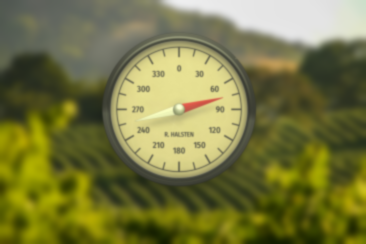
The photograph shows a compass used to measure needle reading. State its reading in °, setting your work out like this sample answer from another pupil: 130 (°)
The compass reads 75 (°)
